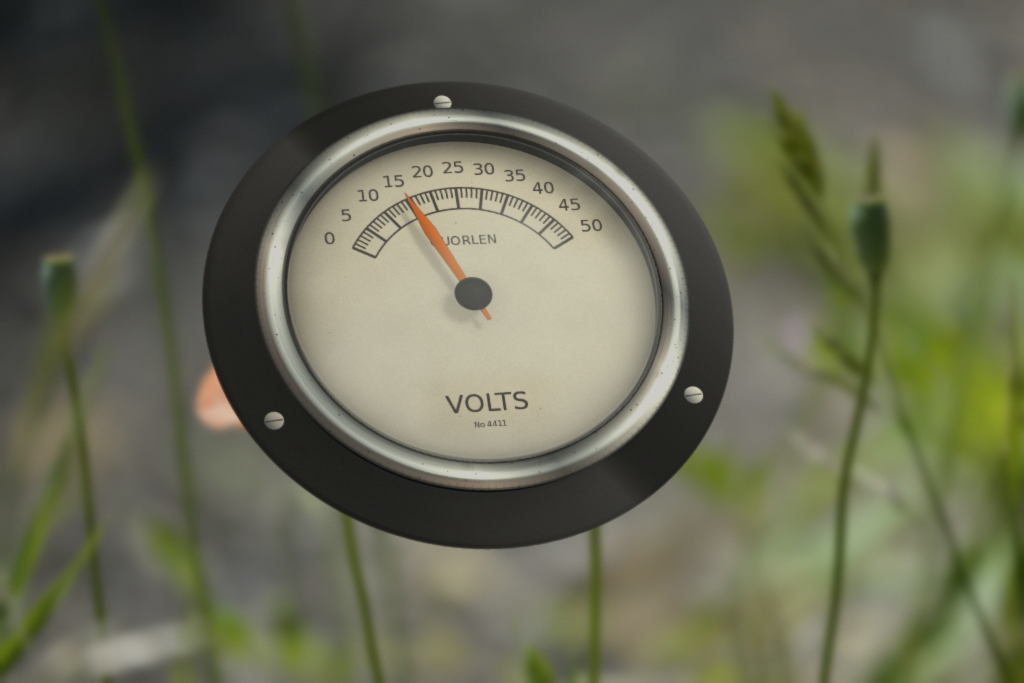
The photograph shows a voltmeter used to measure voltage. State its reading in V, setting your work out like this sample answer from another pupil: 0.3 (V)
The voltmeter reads 15 (V)
